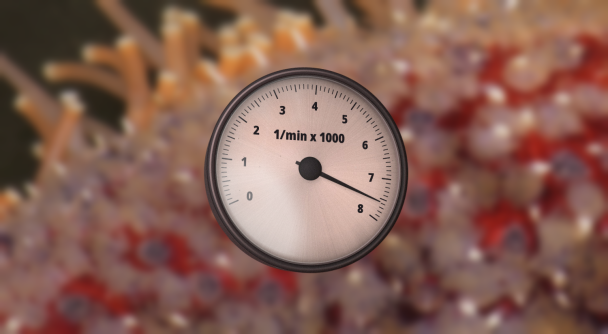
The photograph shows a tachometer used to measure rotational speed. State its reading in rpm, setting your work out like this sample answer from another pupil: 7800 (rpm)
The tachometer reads 7600 (rpm)
